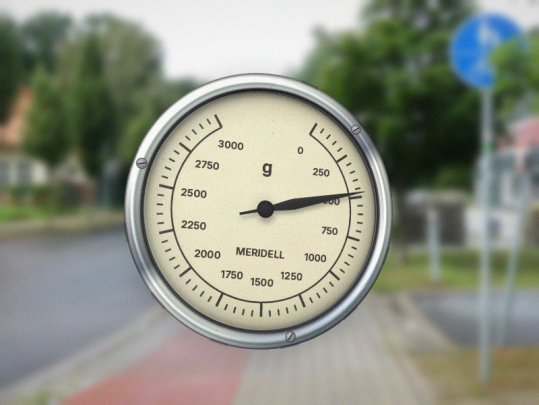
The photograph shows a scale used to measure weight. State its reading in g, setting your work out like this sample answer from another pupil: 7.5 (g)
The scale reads 475 (g)
